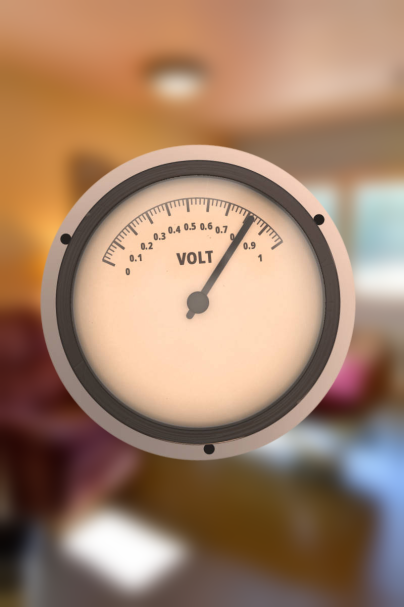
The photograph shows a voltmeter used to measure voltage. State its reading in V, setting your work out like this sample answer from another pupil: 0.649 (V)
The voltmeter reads 0.82 (V)
